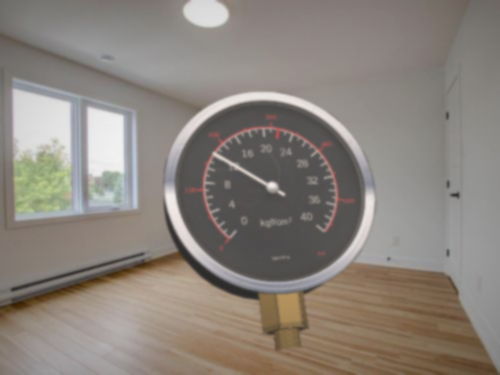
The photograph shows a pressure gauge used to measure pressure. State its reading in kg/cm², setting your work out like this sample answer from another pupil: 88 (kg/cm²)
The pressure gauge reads 12 (kg/cm²)
